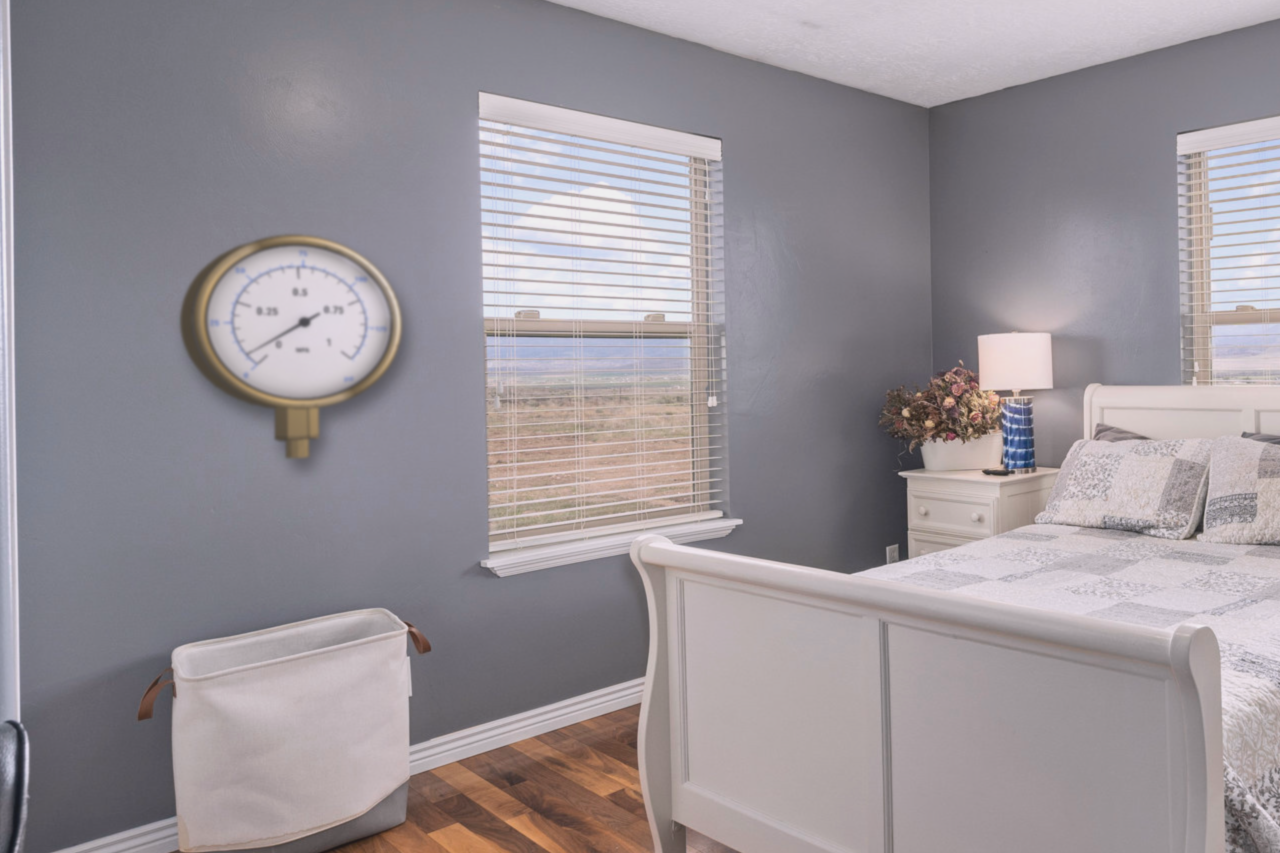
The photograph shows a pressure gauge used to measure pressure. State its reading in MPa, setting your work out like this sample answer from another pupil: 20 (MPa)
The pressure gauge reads 0.05 (MPa)
